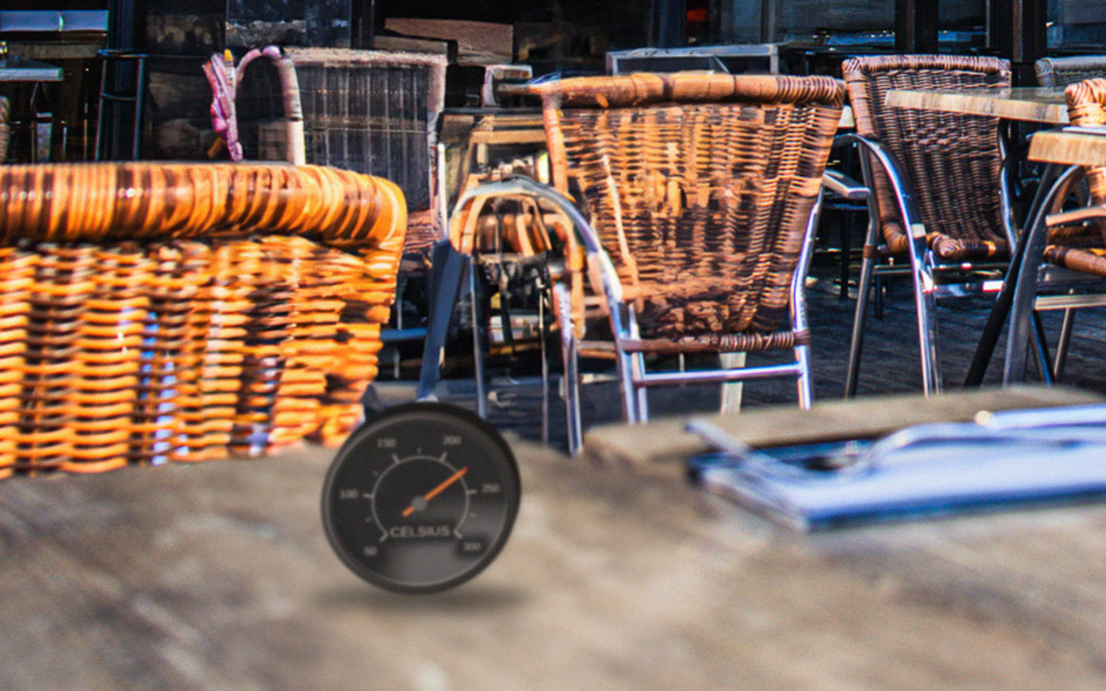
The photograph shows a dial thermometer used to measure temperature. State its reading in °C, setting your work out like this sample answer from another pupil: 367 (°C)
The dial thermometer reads 225 (°C)
